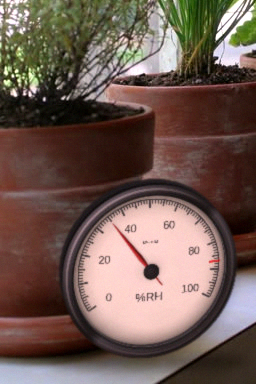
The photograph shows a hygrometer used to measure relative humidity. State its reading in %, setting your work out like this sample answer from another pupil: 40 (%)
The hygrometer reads 35 (%)
